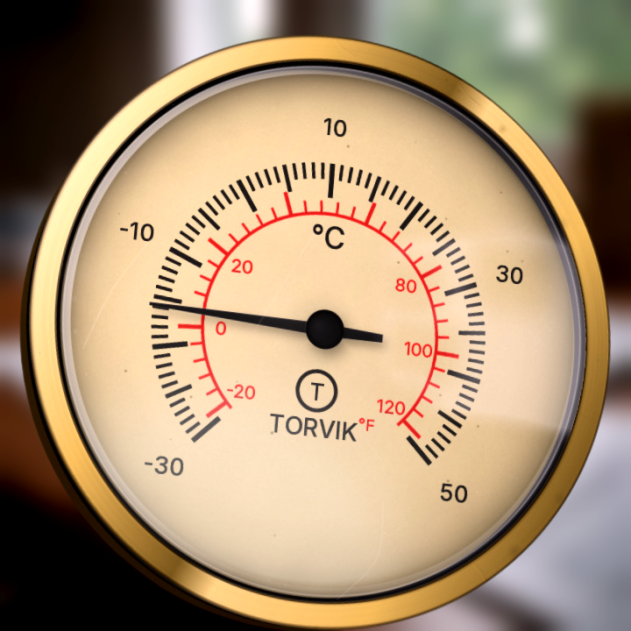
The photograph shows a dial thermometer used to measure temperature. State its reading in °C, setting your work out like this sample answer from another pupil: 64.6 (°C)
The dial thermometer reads -16 (°C)
